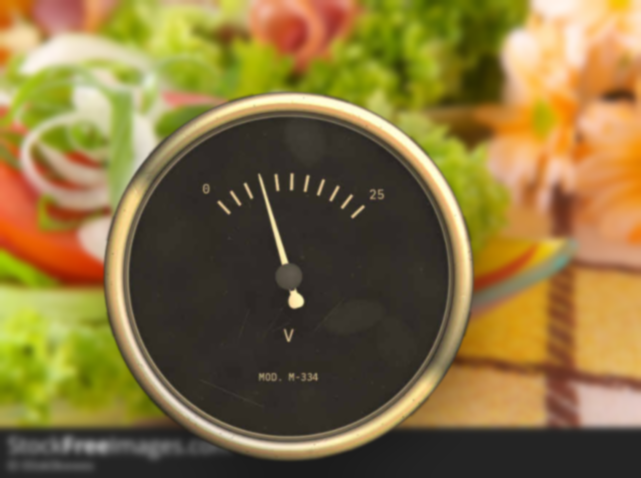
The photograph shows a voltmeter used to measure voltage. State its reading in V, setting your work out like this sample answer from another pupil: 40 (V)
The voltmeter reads 7.5 (V)
